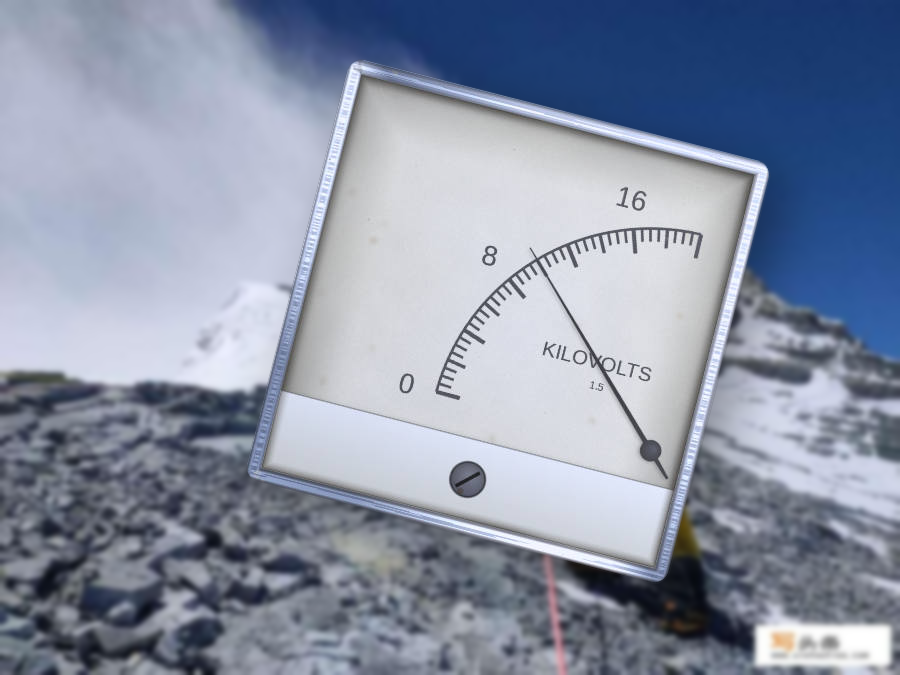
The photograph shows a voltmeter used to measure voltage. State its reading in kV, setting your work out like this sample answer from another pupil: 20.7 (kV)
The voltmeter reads 10 (kV)
